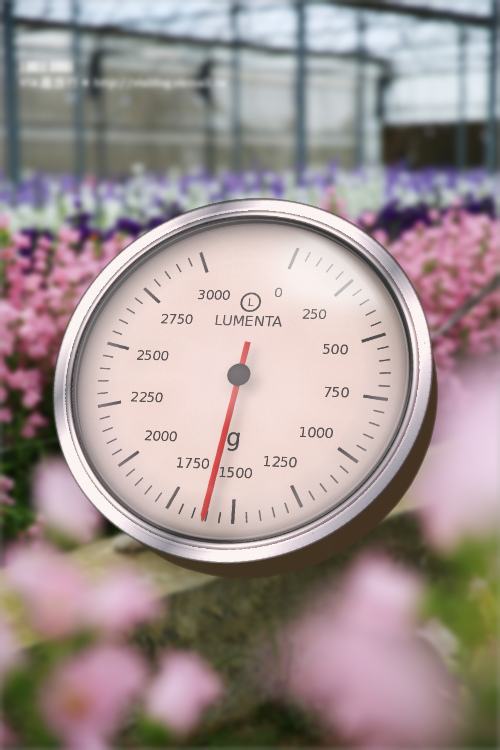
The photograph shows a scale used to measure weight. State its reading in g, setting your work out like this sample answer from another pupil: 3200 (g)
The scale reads 1600 (g)
